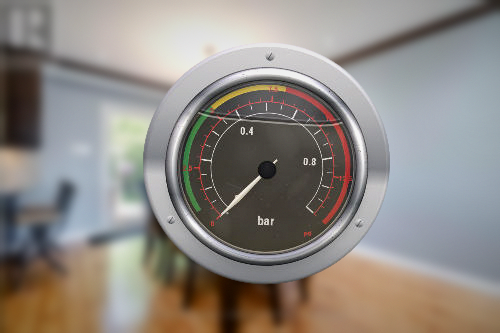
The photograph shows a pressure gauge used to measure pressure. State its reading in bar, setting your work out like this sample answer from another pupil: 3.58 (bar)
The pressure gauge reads 0 (bar)
